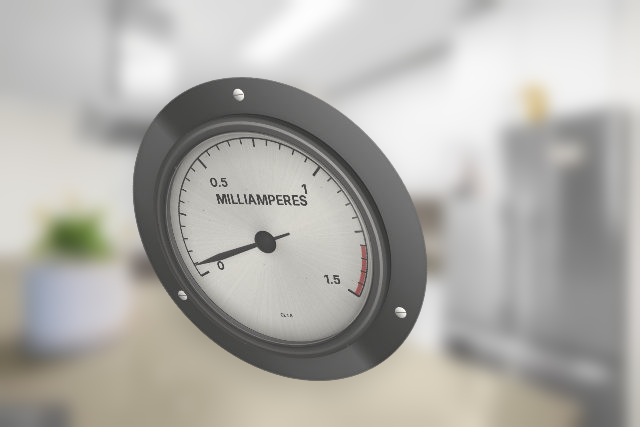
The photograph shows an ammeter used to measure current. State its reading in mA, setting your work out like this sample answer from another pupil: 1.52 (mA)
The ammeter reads 0.05 (mA)
